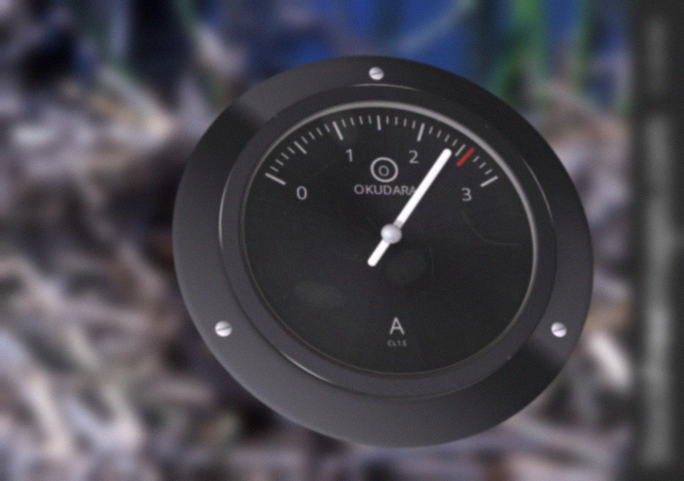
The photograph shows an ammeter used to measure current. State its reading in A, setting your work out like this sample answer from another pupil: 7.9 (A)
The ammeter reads 2.4 (A)
